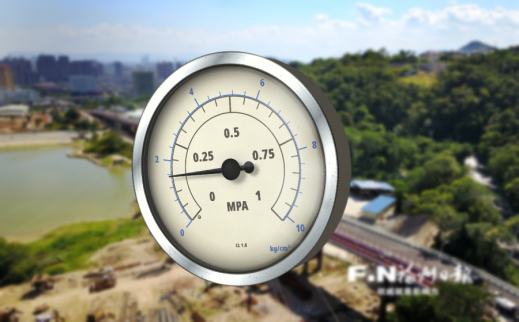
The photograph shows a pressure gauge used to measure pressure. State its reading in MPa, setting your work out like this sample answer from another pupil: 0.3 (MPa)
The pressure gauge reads 0.15 (MPa)
